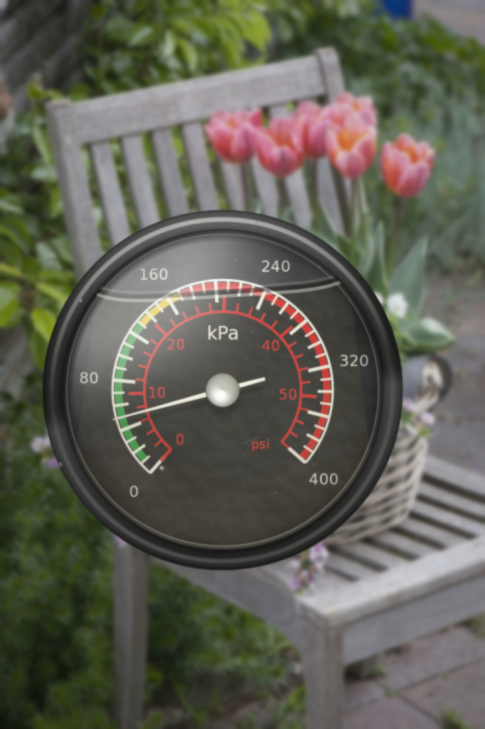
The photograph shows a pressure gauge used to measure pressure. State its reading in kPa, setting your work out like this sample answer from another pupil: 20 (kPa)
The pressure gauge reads 50 (kPa)
